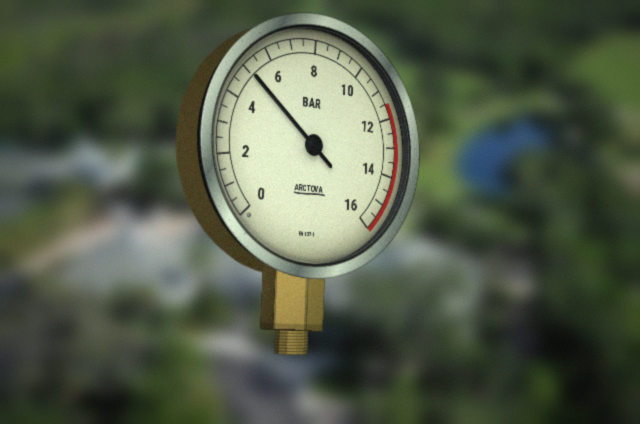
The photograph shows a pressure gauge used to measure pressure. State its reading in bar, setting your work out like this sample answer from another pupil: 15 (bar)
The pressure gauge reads 5 (bar)
